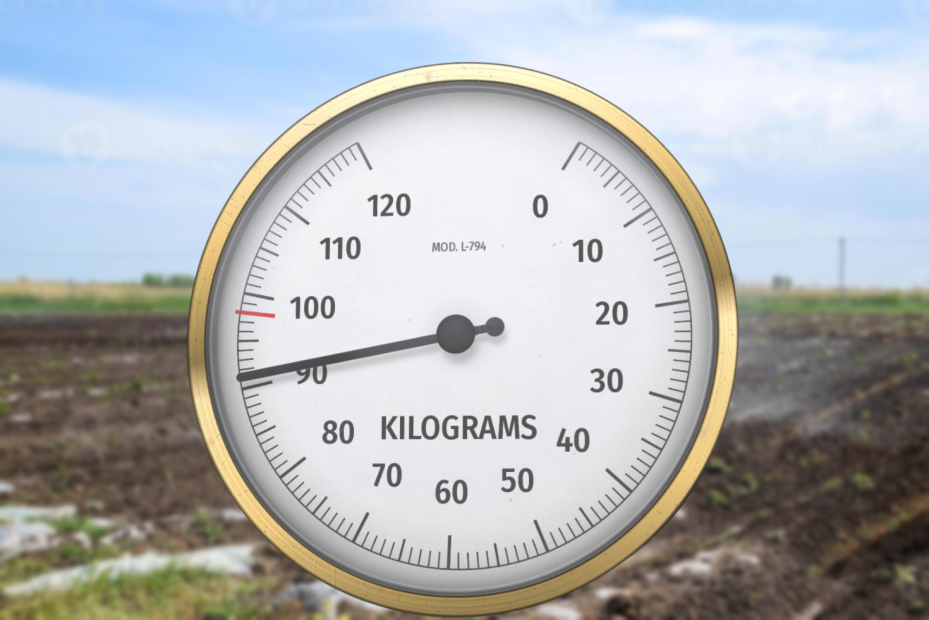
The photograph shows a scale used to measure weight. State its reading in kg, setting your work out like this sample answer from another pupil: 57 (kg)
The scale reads 91 (kg)
